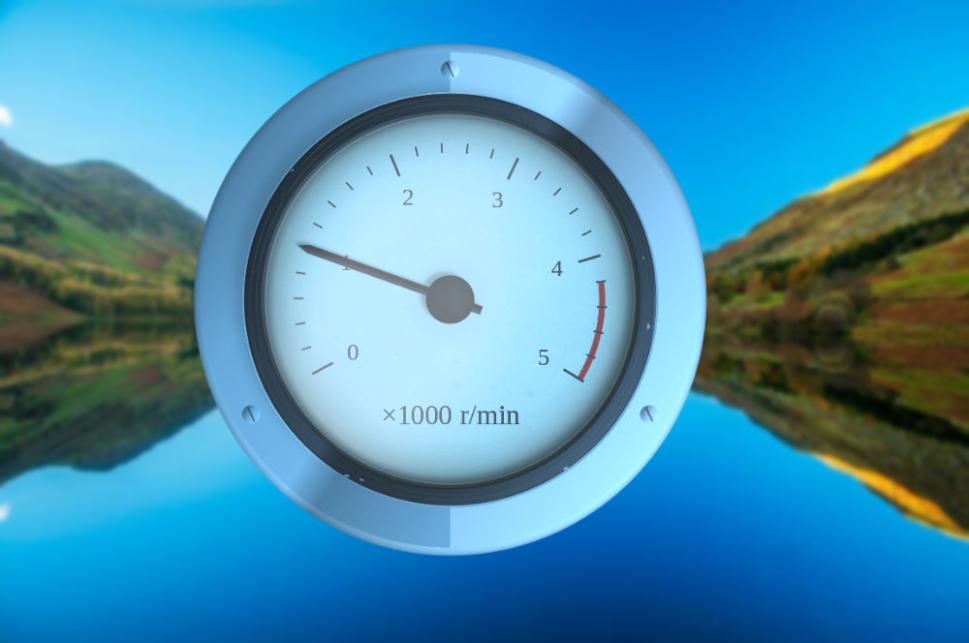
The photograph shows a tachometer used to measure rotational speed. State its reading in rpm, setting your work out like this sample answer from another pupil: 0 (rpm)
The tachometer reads 1000 (rpm)
